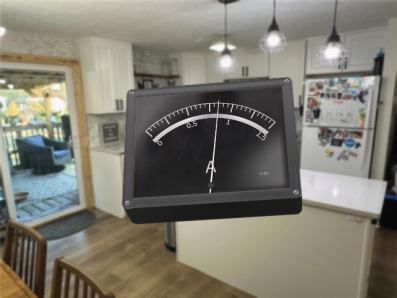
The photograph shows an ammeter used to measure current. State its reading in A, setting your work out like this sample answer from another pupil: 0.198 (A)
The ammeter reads 0.85 (A)
